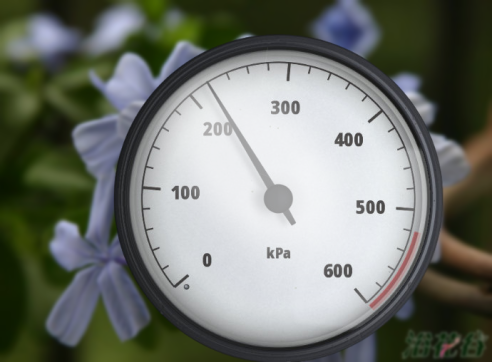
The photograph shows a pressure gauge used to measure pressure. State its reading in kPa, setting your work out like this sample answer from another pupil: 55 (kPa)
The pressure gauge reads 220 (kPa)
